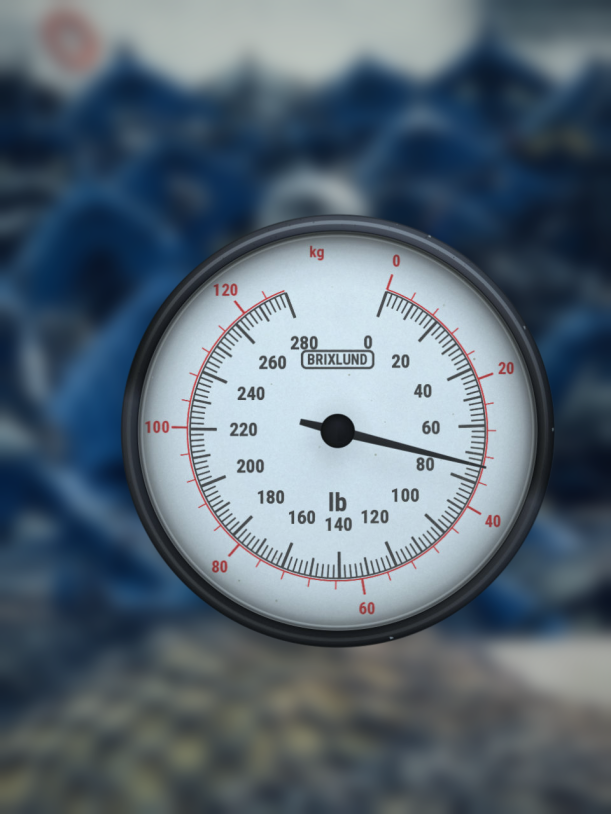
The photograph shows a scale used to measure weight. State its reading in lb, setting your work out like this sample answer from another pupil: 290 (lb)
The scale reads 74 (lb)
